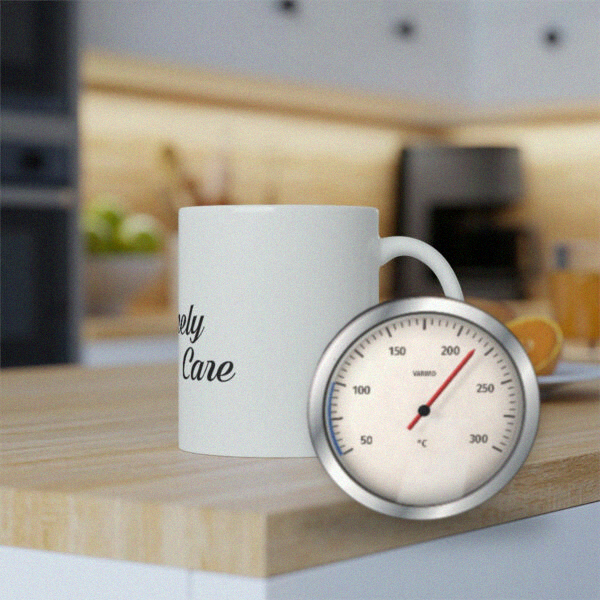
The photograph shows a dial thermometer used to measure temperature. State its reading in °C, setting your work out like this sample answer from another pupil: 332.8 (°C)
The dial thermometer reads 215 (°C)
